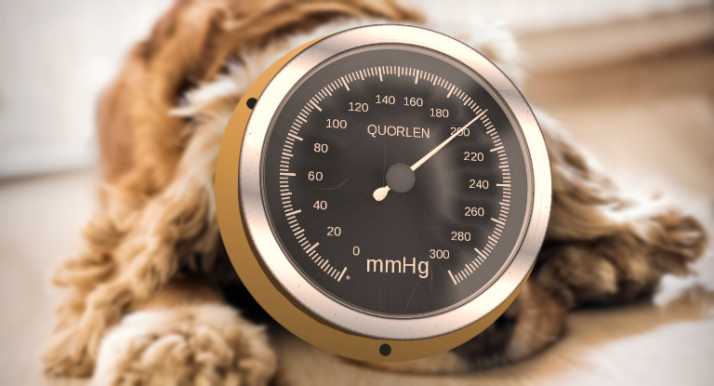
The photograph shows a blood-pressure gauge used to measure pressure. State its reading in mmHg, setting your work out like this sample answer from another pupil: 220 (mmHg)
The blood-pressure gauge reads 200 (mmHg)
